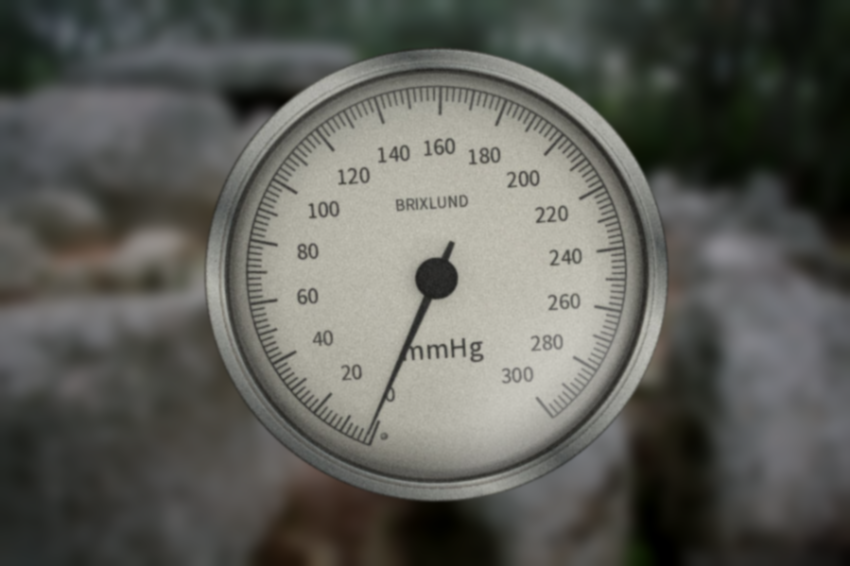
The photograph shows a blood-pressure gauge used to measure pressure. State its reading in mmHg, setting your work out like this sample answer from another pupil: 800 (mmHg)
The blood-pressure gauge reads 2 (mmHg)
